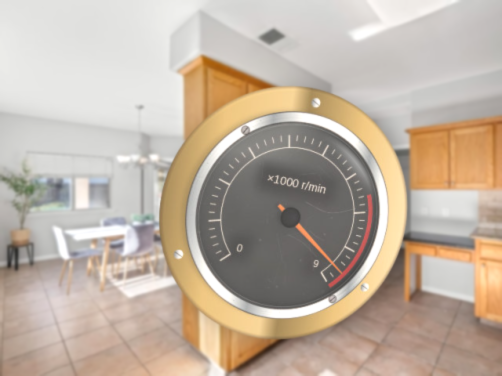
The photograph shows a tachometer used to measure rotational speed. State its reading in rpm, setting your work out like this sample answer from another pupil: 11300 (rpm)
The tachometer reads 8600 (rpm)
